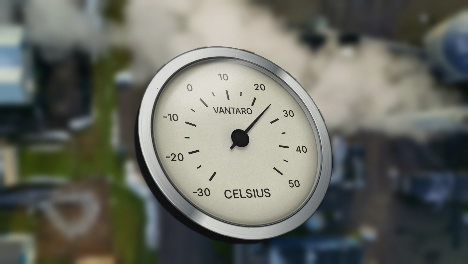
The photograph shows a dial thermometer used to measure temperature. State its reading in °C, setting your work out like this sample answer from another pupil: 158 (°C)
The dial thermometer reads 25 (°C)
